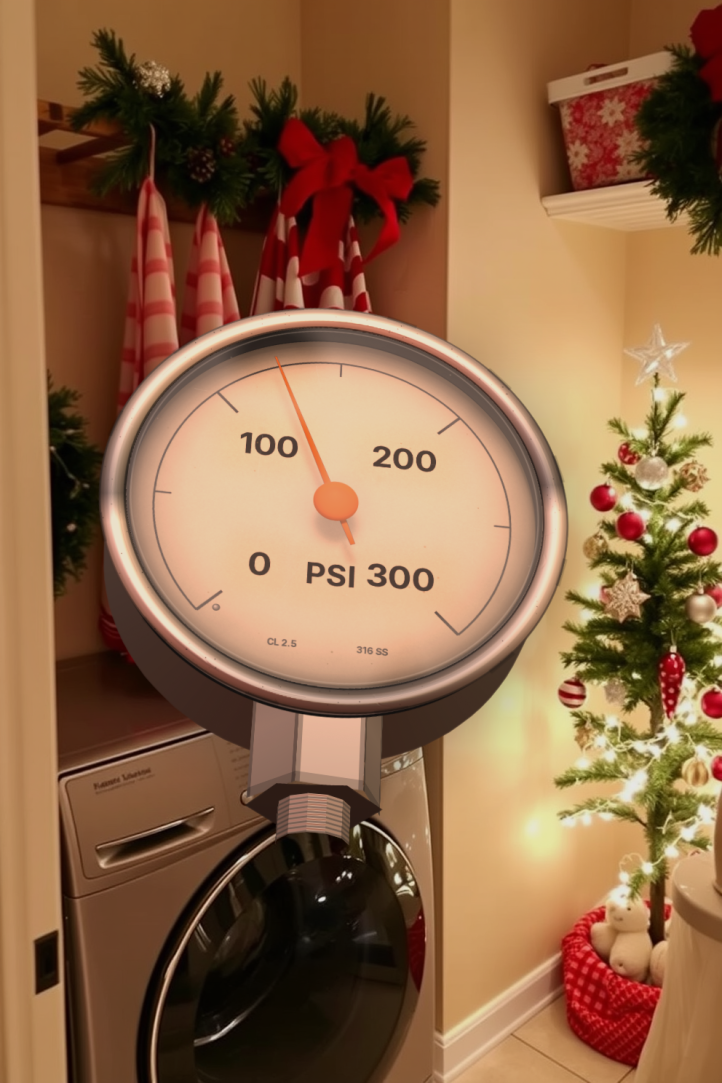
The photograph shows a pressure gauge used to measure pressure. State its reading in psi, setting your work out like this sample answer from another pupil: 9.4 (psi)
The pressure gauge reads 125 (psi)
